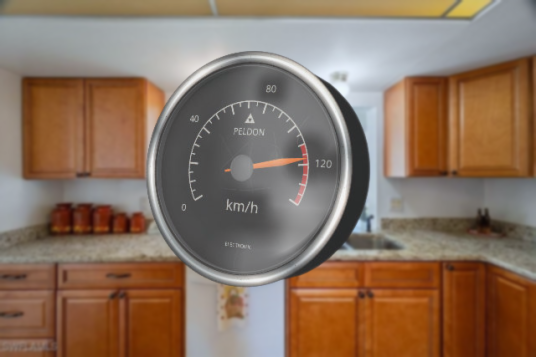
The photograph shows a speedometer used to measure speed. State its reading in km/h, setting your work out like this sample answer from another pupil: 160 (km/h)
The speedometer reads 117.5 (km/h)
